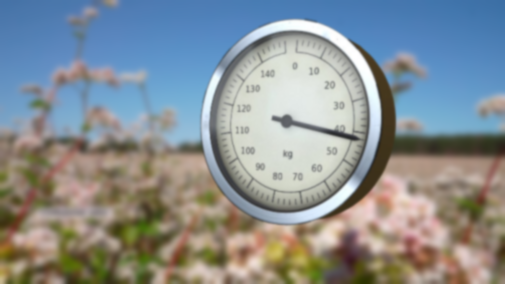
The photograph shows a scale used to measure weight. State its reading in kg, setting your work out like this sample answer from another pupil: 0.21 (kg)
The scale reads 42 (kg)
